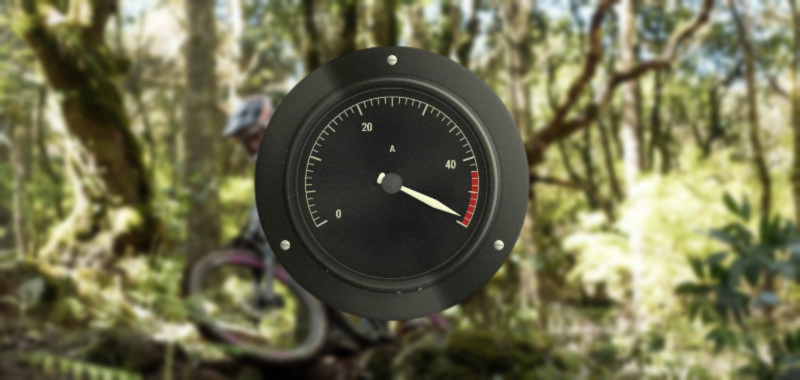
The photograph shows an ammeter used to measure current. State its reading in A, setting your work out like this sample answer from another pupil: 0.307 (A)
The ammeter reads 49 (A)
